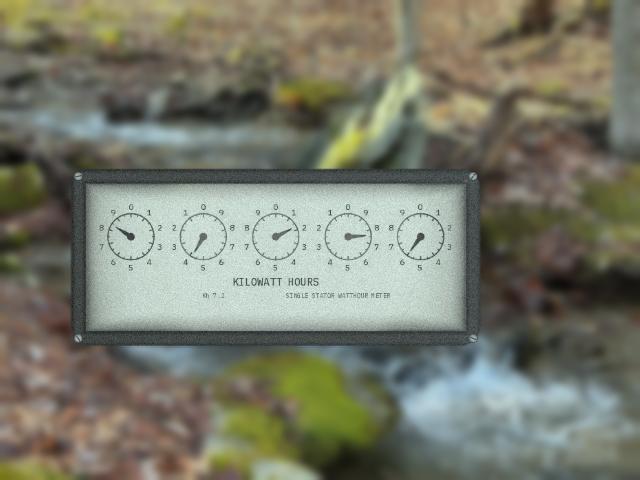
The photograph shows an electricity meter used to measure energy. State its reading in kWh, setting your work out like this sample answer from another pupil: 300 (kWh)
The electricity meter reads 84176 (kWh)
